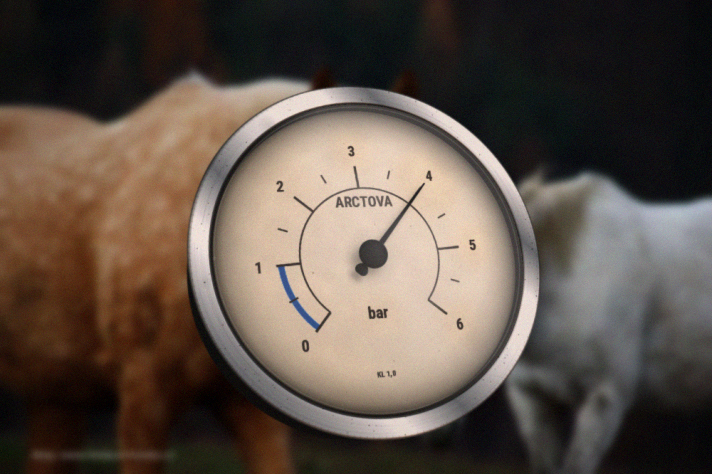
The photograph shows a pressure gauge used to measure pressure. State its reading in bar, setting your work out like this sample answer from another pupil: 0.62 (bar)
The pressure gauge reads 4 (bar)
